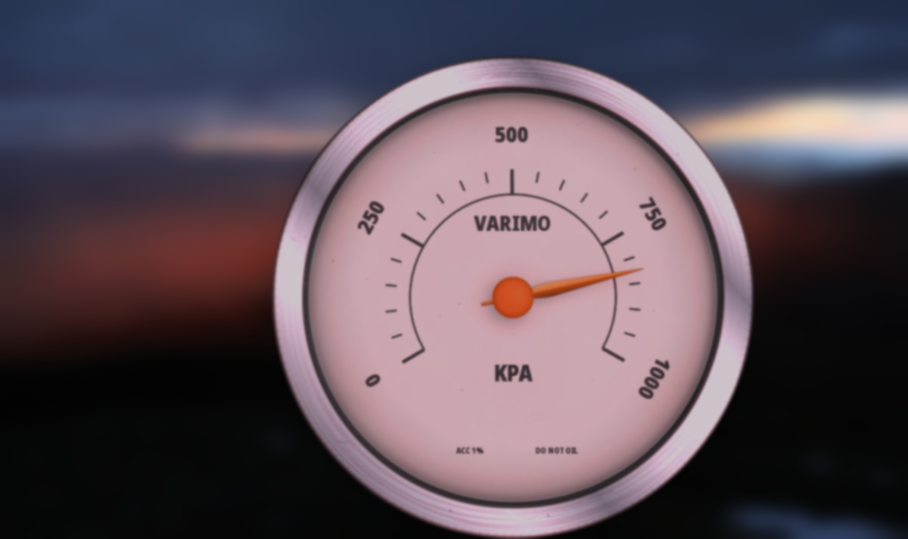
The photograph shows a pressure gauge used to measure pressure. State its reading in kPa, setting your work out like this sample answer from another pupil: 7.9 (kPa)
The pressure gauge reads 825 (kPa)
